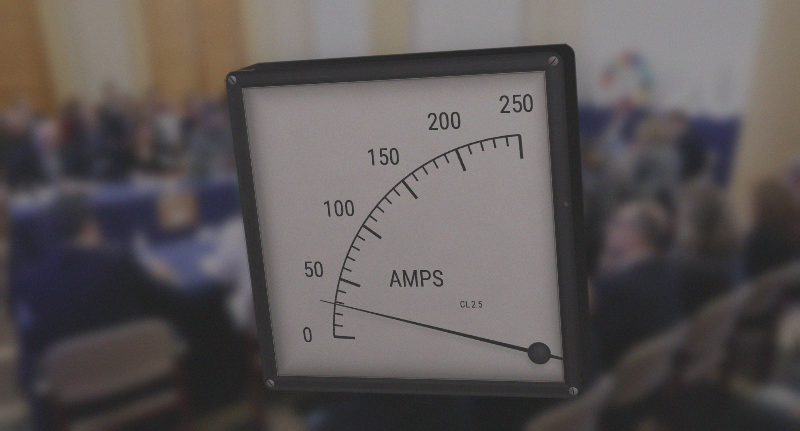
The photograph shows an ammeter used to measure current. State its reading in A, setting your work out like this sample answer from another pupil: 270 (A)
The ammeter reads 30 (A)
